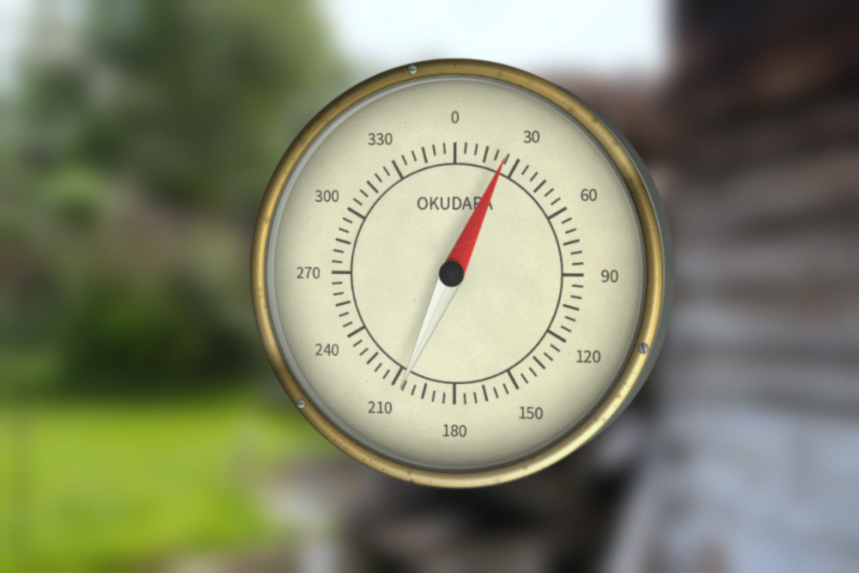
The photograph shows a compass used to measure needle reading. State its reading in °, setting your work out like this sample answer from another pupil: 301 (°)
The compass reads 25 (°)
